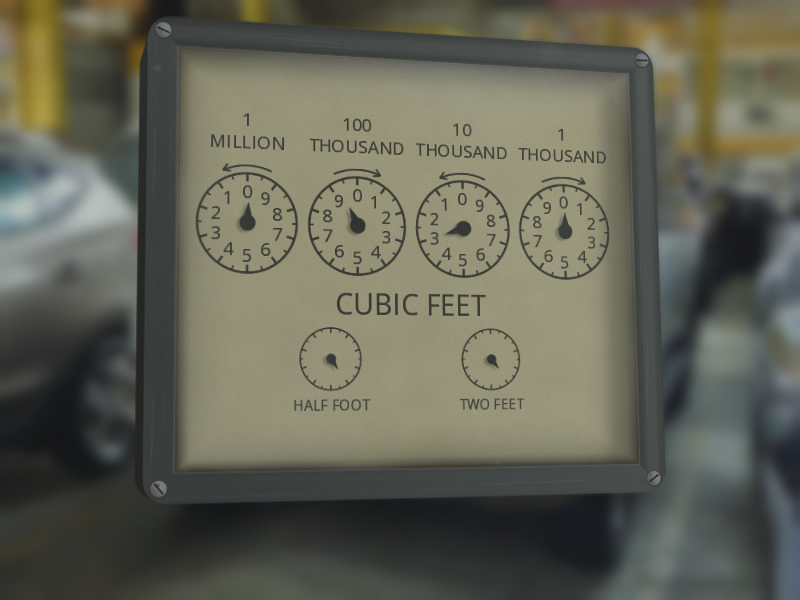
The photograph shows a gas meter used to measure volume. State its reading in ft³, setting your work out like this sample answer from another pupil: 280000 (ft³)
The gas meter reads 993000 (ft³)
